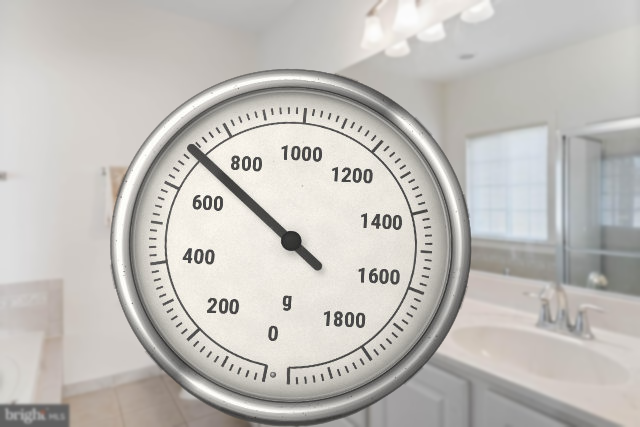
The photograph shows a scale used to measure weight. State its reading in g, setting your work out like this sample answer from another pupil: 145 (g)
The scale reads 700 (g)
